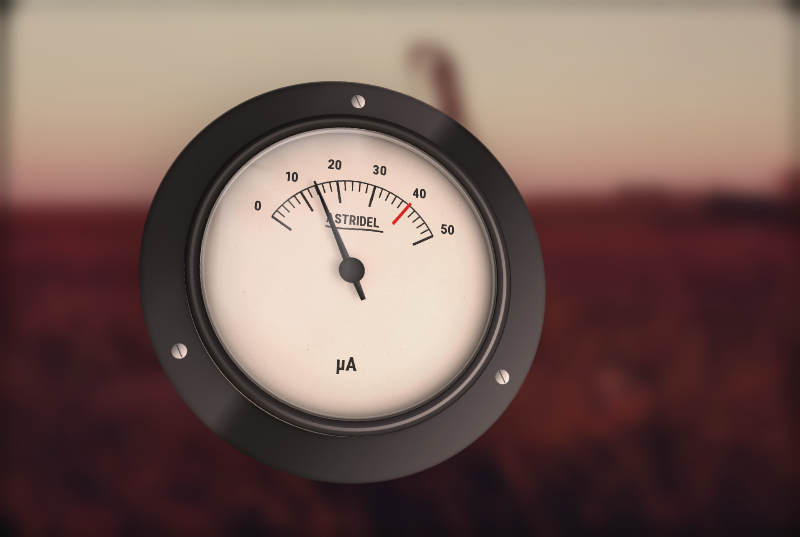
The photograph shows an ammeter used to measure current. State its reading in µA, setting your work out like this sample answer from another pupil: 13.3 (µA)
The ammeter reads 14 (µA)
